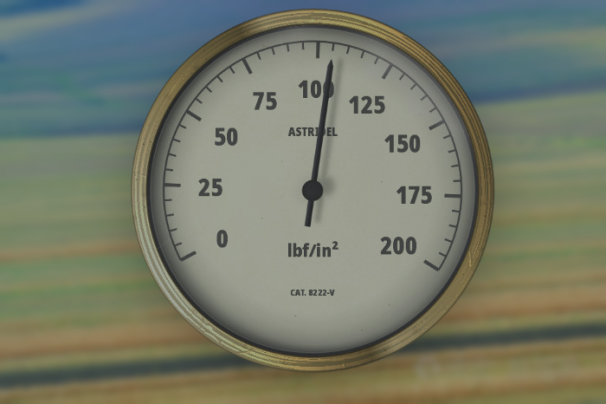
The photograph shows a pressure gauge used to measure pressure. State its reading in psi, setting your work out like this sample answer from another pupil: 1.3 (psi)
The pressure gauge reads 105 (psi)
